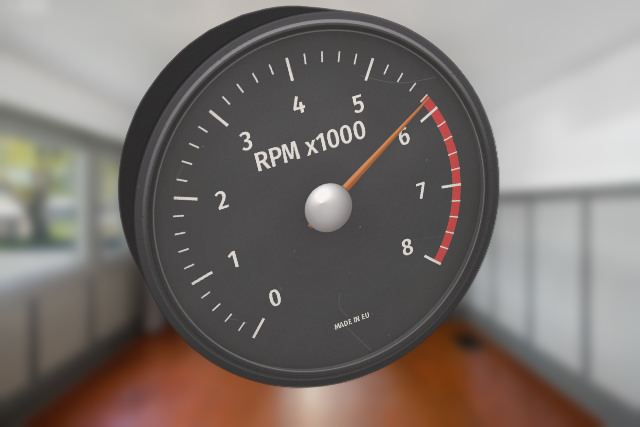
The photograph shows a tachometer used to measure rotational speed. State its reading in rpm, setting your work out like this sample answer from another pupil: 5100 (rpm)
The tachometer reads 5800 (rpm)
